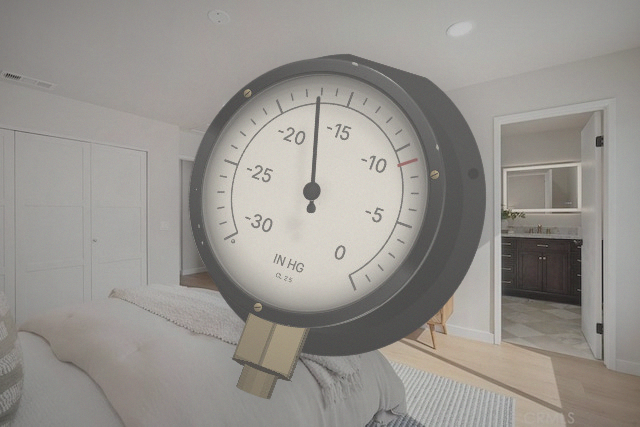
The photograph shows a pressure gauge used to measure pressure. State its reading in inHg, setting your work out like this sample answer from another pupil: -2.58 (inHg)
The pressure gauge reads -17 (inHg)
